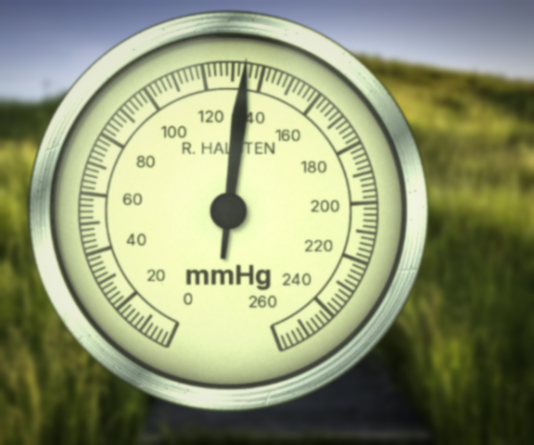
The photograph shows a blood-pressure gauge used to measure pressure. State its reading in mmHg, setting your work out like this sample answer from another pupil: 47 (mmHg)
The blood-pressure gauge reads 134 (mmHg)
